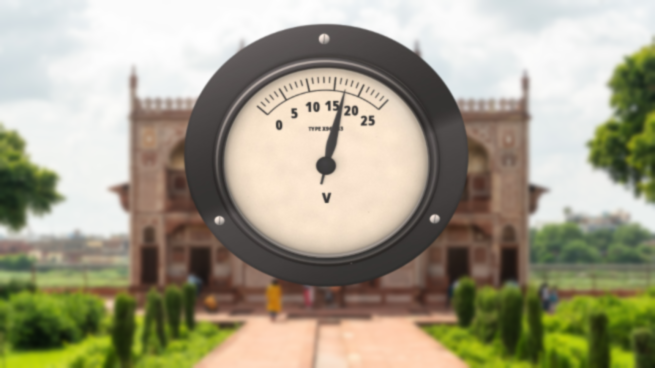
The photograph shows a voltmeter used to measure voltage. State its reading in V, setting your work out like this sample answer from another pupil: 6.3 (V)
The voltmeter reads 17 (V)
